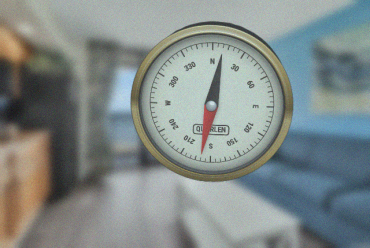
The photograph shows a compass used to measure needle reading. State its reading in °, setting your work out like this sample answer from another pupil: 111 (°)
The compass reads 190 (°)
